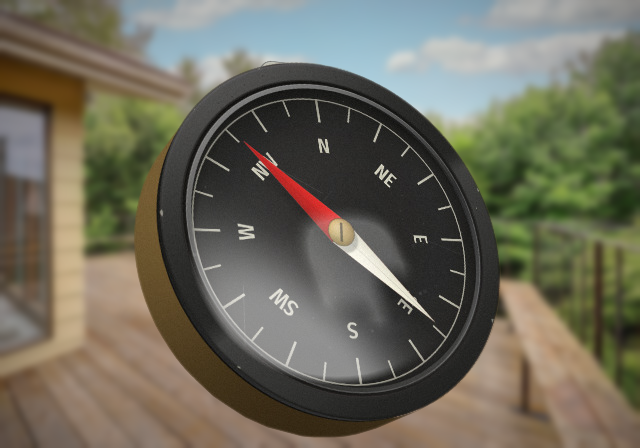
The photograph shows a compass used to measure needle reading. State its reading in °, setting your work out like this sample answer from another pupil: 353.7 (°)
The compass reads 315 (°)
